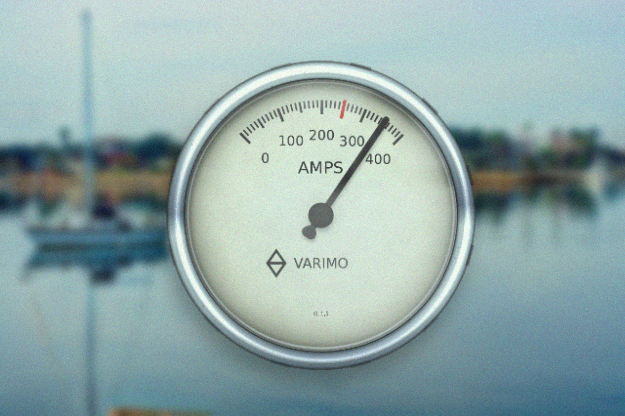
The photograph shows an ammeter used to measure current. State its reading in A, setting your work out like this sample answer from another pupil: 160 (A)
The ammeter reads 350 (A)
